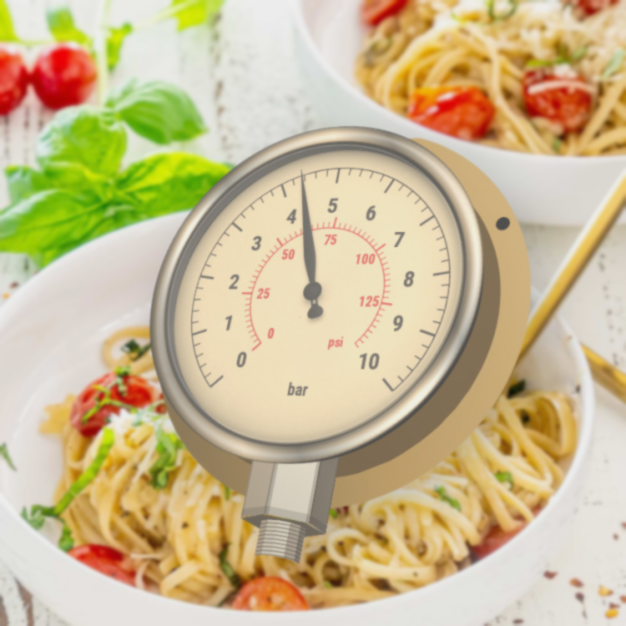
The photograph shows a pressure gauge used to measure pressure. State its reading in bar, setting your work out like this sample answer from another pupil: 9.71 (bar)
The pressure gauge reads 4.4 (bar)
